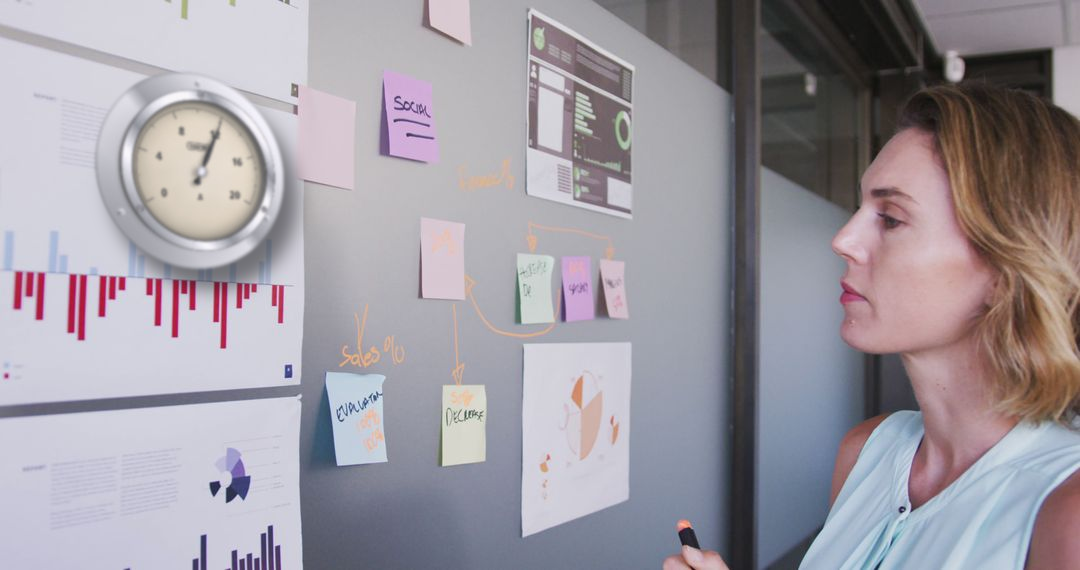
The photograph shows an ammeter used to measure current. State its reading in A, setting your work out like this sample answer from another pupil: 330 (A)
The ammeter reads 12 (A)
